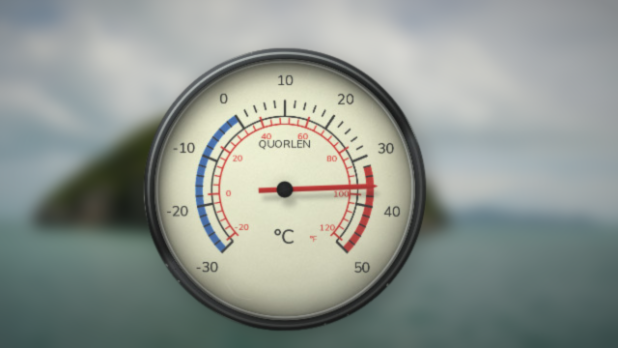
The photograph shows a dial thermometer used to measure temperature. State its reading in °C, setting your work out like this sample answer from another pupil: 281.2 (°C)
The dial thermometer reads 36 (°C)
